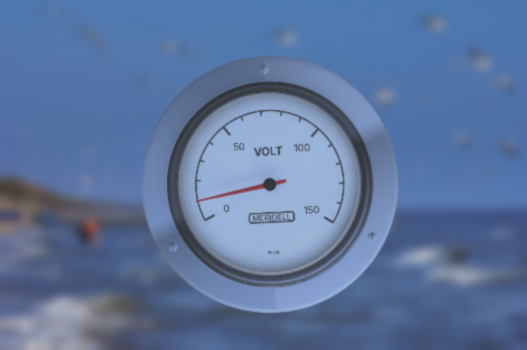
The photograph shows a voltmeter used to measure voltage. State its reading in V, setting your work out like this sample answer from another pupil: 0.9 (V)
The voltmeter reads 10 (V)
